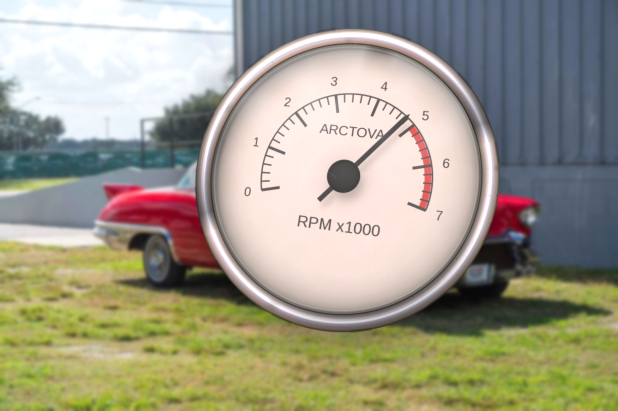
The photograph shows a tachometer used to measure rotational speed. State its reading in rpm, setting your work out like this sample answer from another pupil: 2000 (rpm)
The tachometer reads 4800 (rpm)
